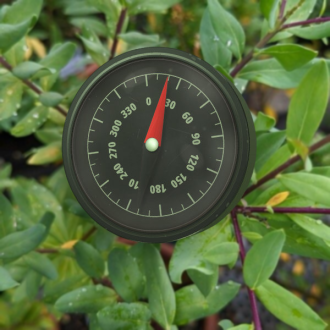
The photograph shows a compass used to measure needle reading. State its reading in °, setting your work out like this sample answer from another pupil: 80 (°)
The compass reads 20 (°)
